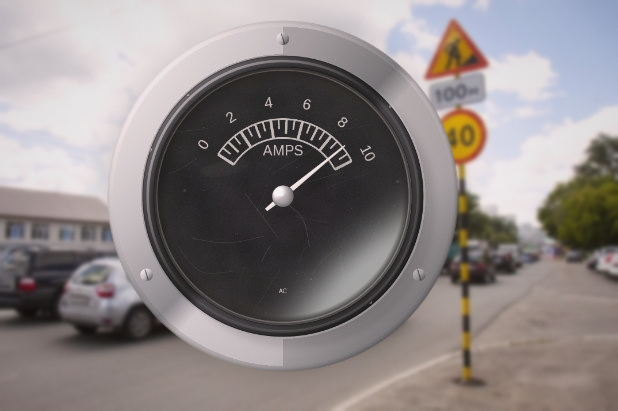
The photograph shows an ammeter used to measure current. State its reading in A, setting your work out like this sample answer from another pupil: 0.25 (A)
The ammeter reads 9 (A)
